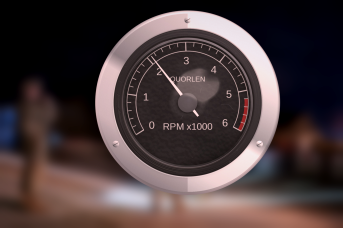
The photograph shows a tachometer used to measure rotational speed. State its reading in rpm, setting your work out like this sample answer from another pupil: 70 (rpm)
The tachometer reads 2100 (rpm)
